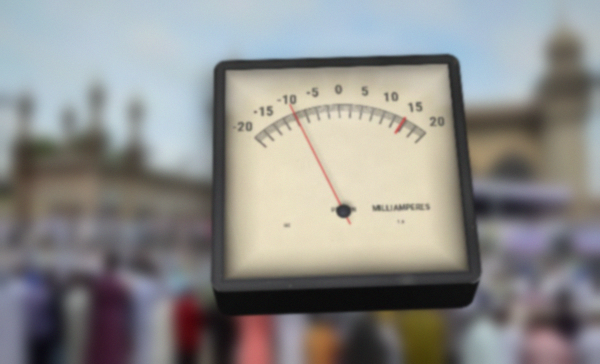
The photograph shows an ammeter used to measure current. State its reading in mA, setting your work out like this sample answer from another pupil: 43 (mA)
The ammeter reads -10 (mA)
